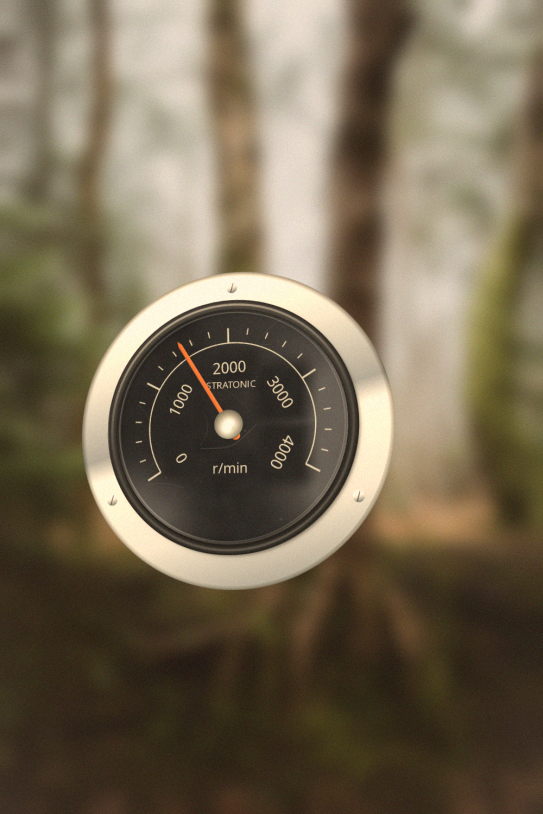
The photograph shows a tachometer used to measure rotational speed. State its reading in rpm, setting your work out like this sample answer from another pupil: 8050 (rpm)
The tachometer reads 1500 (rpm)
